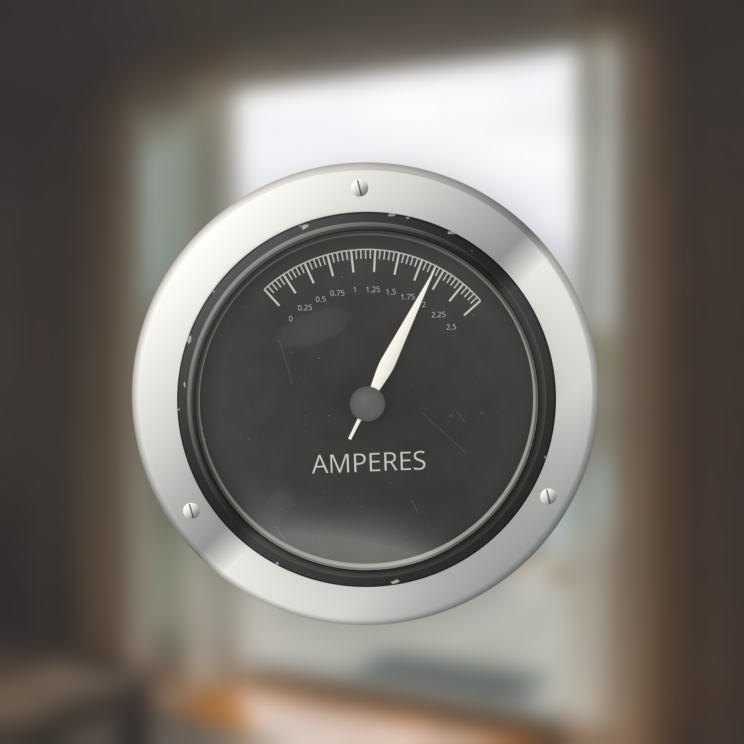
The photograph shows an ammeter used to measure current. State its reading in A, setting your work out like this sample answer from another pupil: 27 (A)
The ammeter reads 1.9 (A)
